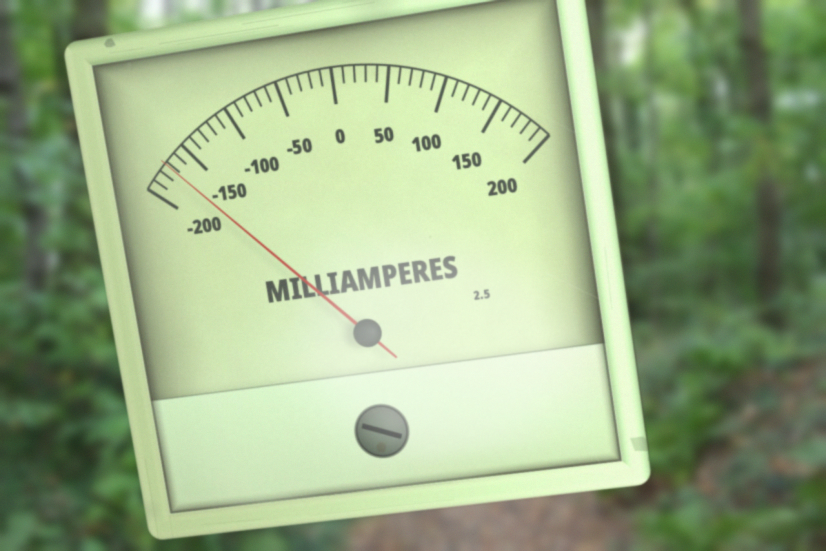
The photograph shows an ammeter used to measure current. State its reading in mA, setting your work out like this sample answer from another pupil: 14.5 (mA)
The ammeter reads -170 (mA)
